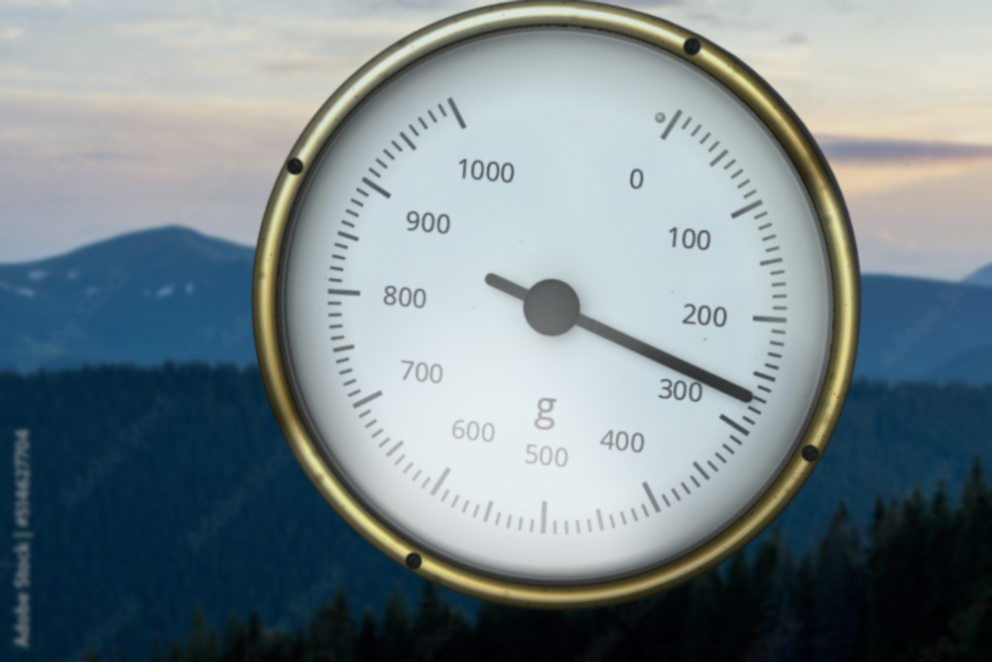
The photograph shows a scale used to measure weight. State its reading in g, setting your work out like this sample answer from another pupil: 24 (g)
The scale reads 270 (g)
